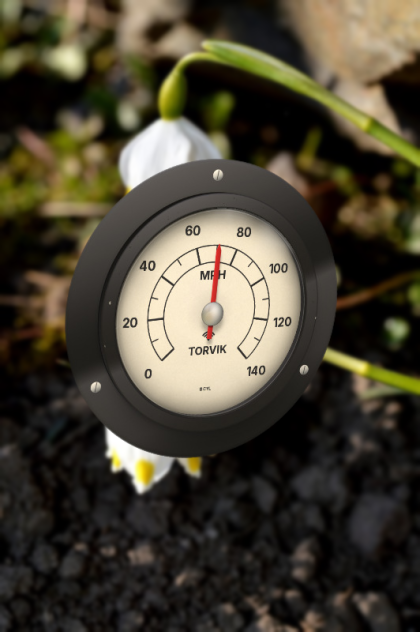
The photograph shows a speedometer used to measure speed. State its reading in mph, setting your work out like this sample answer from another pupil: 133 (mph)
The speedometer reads 70 (mph)
